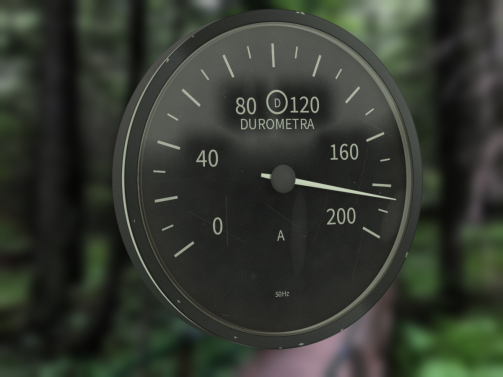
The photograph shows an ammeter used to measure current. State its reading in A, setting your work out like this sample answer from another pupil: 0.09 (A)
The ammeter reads 185 (A)
